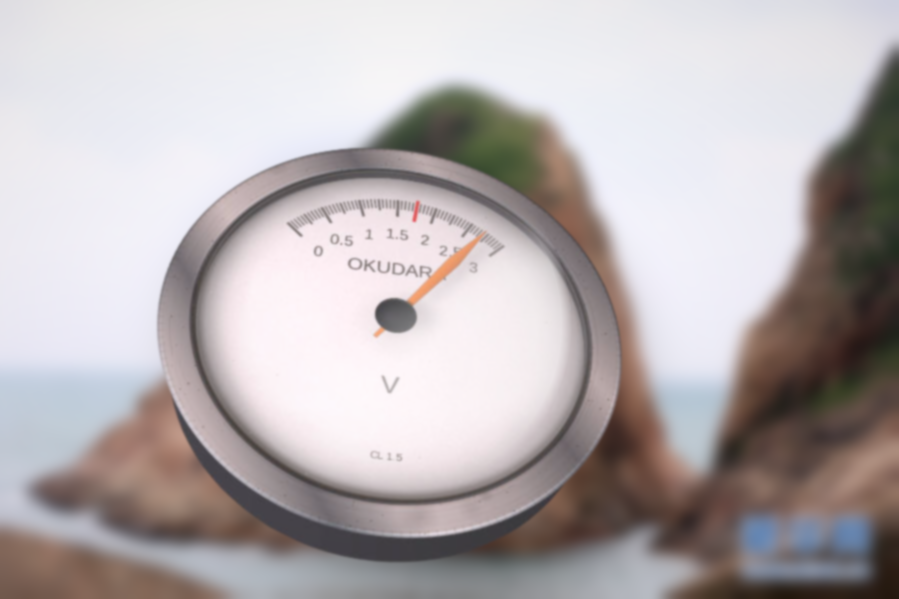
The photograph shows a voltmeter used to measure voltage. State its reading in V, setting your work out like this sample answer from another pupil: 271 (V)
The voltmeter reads 2.75 (V)
